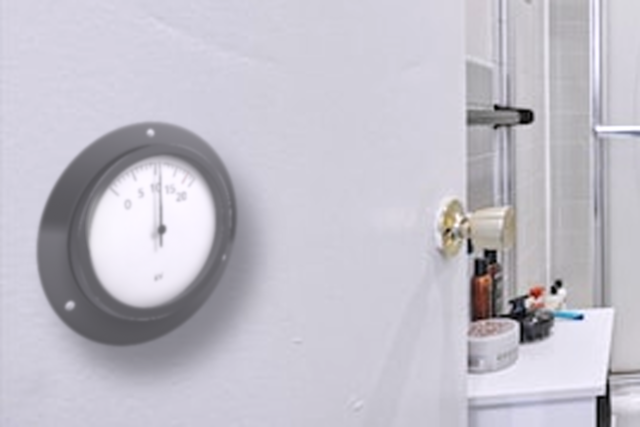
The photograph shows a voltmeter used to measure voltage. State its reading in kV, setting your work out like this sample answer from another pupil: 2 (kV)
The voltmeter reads 10 (kV)
